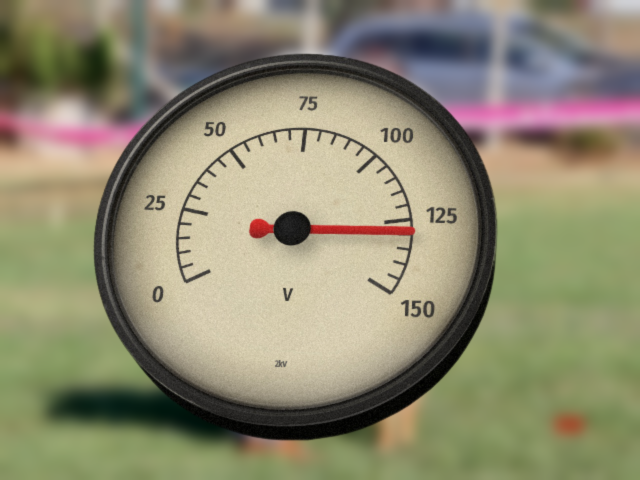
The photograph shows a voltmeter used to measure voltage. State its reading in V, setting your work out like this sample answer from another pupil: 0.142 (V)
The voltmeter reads 130 (V)
